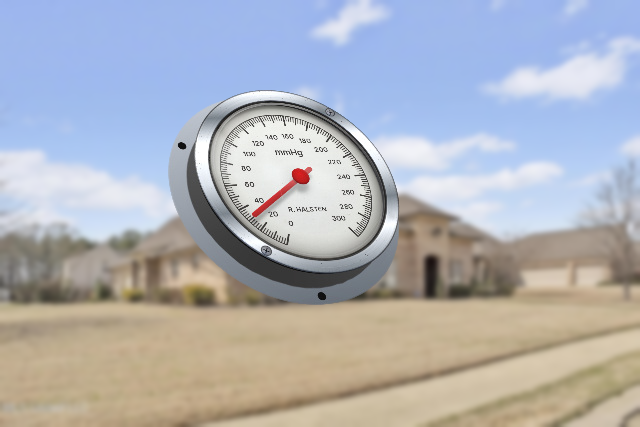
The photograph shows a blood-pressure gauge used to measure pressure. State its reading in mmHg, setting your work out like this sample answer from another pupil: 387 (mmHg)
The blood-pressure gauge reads 30 (mmHg)
